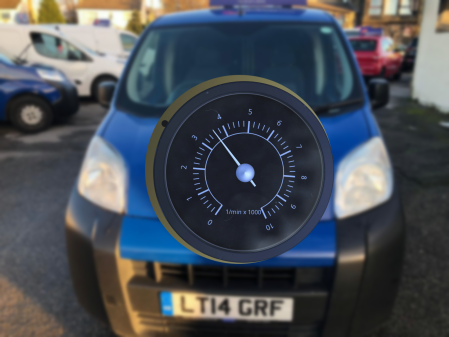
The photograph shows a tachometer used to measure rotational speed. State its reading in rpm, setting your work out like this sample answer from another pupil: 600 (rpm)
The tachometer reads 3600 (rpm)
